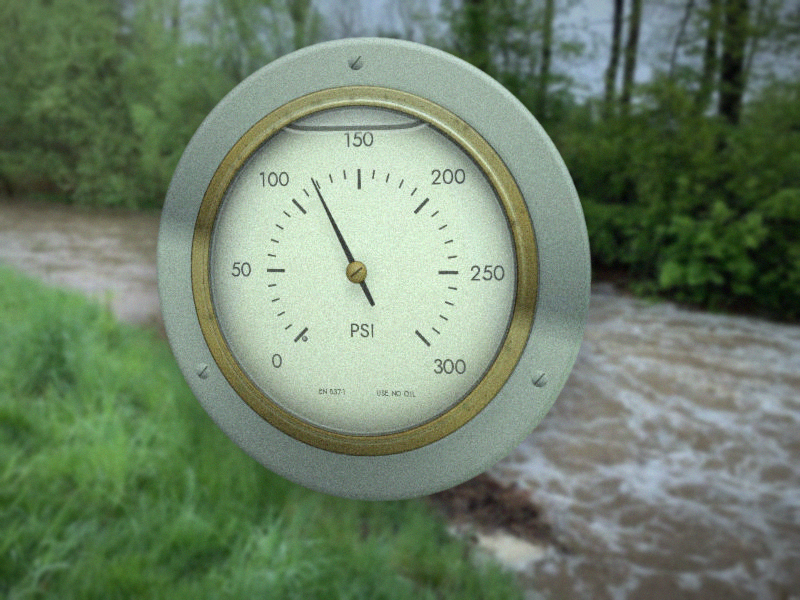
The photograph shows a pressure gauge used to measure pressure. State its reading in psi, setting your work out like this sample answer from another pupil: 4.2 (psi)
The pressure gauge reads 120 (psi)
